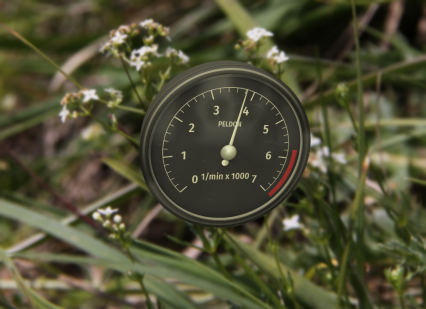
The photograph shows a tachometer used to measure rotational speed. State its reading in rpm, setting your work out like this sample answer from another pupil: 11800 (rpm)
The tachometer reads 3800 (rpm)
